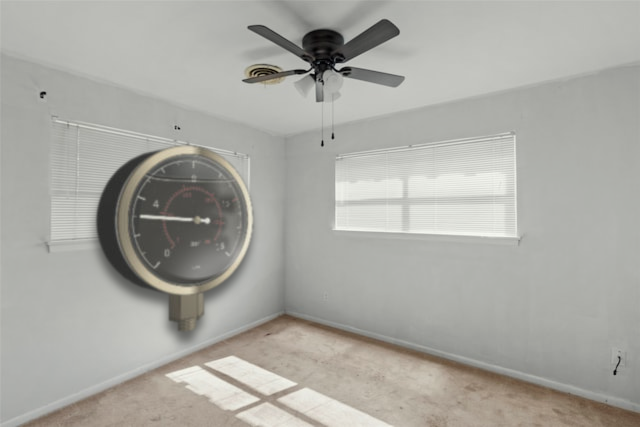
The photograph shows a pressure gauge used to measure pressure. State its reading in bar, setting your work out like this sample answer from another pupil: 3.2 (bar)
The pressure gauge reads 3 (bar)
